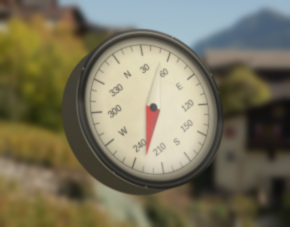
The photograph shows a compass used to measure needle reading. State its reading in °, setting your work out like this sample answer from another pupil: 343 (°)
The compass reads 230 (°)
